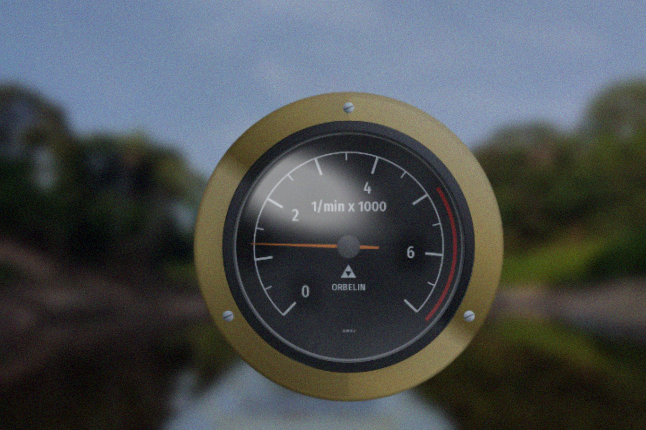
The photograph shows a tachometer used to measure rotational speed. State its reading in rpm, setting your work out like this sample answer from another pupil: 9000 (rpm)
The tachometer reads 1250 (rpm)
